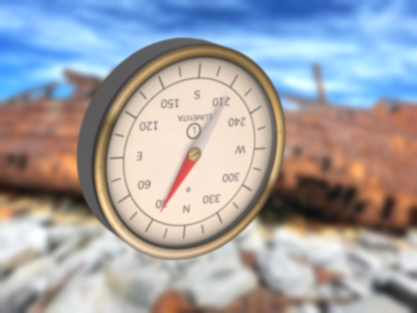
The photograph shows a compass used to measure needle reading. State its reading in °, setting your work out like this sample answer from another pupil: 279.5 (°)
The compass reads 30 (°)
